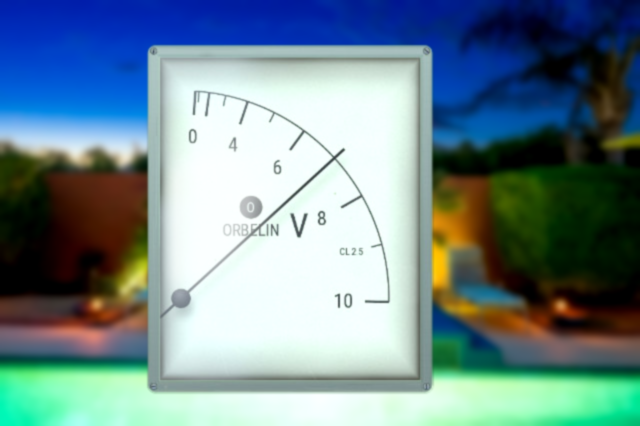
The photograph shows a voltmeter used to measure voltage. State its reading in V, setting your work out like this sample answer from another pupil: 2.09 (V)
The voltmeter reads 7 (V)
